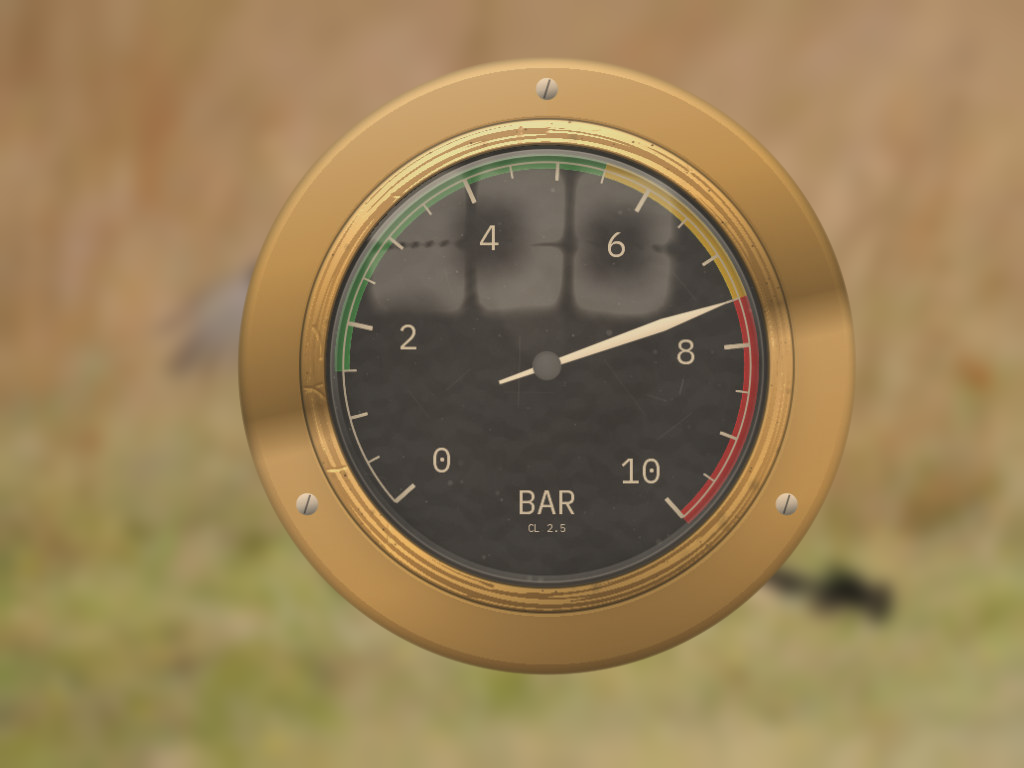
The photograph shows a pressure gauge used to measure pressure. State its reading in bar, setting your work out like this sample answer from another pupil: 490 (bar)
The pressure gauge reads 7.5 (bar)
